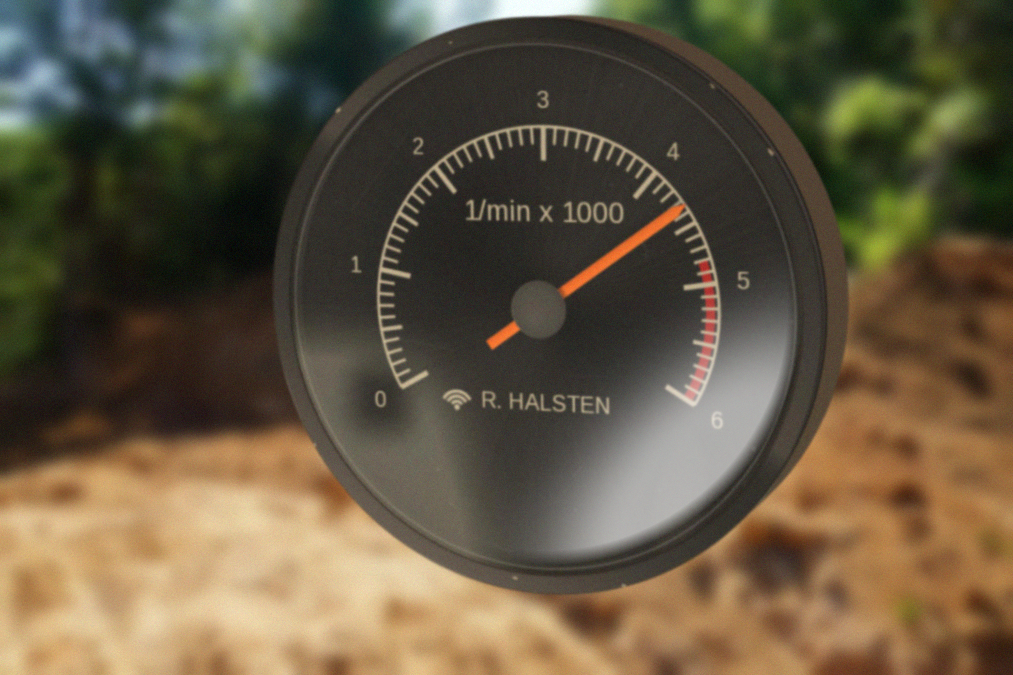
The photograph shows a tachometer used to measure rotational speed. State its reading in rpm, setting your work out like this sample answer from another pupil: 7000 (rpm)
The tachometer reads 4350 (rpm)
